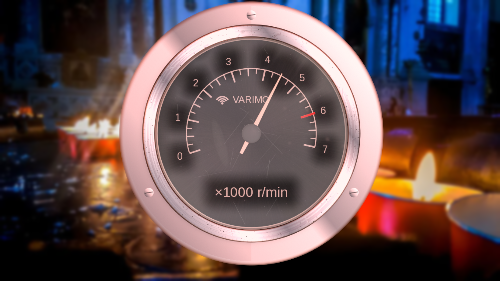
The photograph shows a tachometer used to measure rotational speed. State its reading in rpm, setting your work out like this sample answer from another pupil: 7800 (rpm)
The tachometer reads 4500 (rpm)
